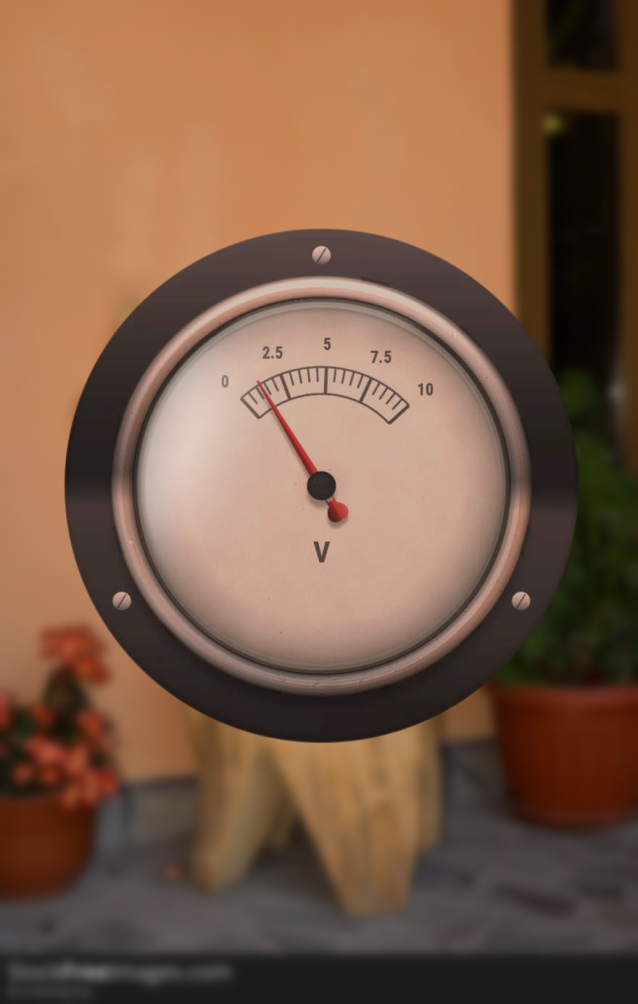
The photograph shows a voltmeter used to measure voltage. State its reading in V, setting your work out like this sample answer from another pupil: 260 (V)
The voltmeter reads 1.25 (V)
